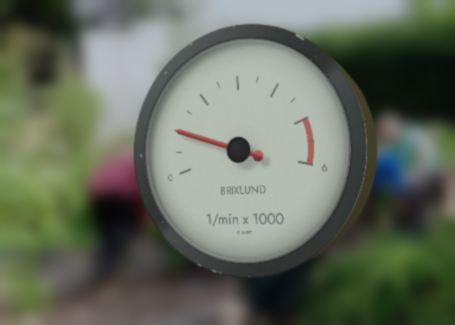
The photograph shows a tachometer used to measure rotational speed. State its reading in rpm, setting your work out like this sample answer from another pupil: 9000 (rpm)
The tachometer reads 1000 (rpm)
